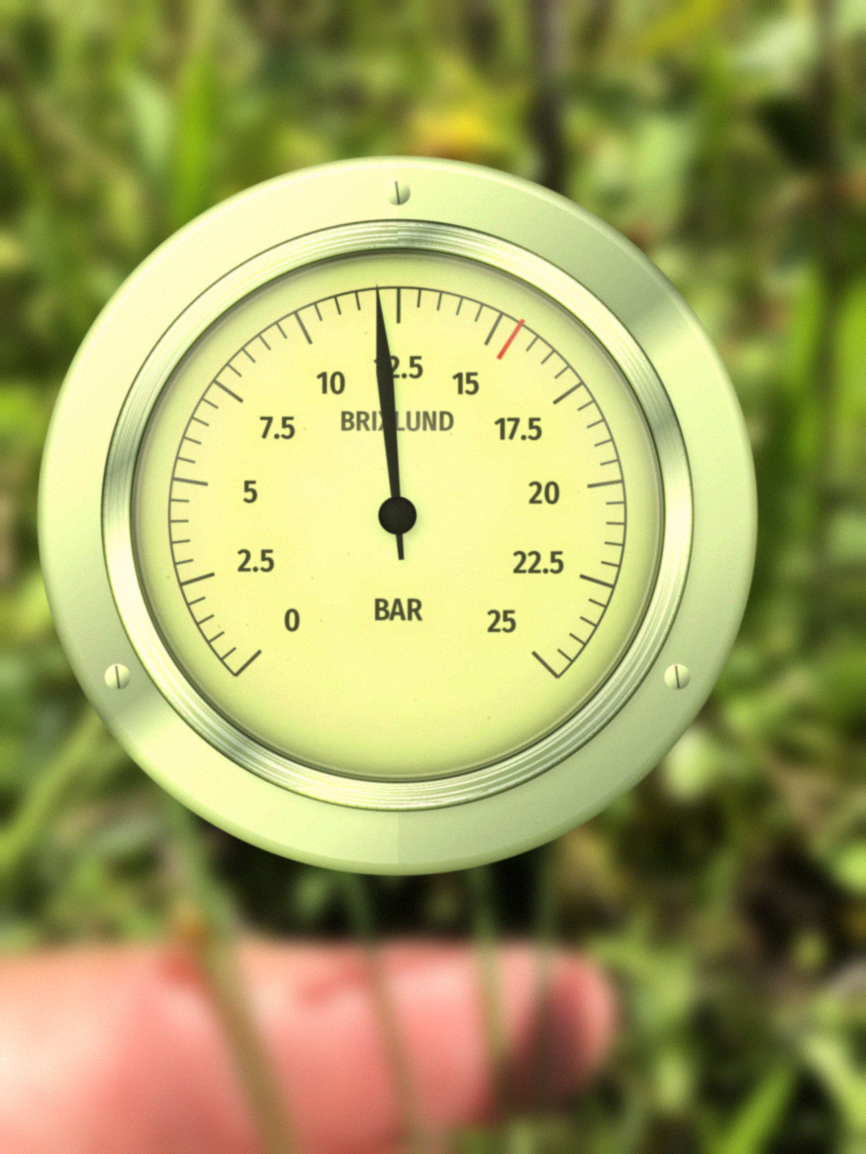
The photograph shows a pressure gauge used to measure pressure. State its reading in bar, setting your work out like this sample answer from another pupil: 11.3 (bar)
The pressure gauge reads 12 (bar)
